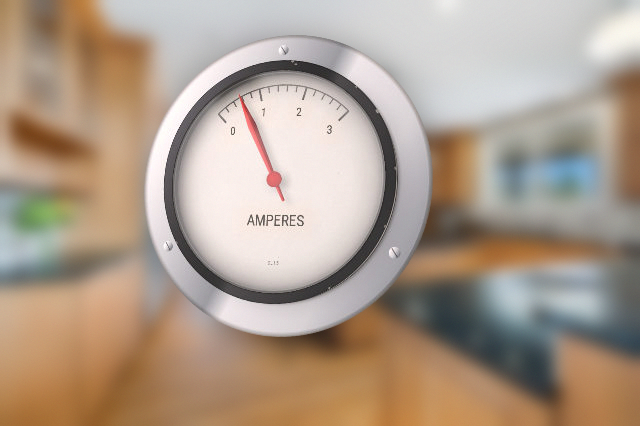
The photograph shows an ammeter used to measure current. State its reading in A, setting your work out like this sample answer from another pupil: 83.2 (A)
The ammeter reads 0.6 (A)
